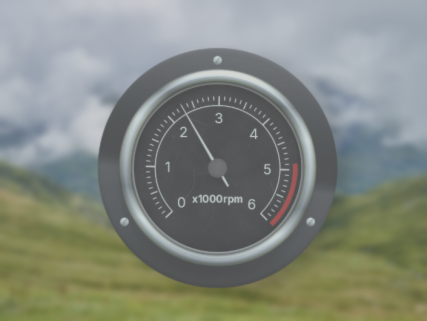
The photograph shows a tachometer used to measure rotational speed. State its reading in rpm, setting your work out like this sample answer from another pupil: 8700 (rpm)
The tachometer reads 2300 (rpm)
